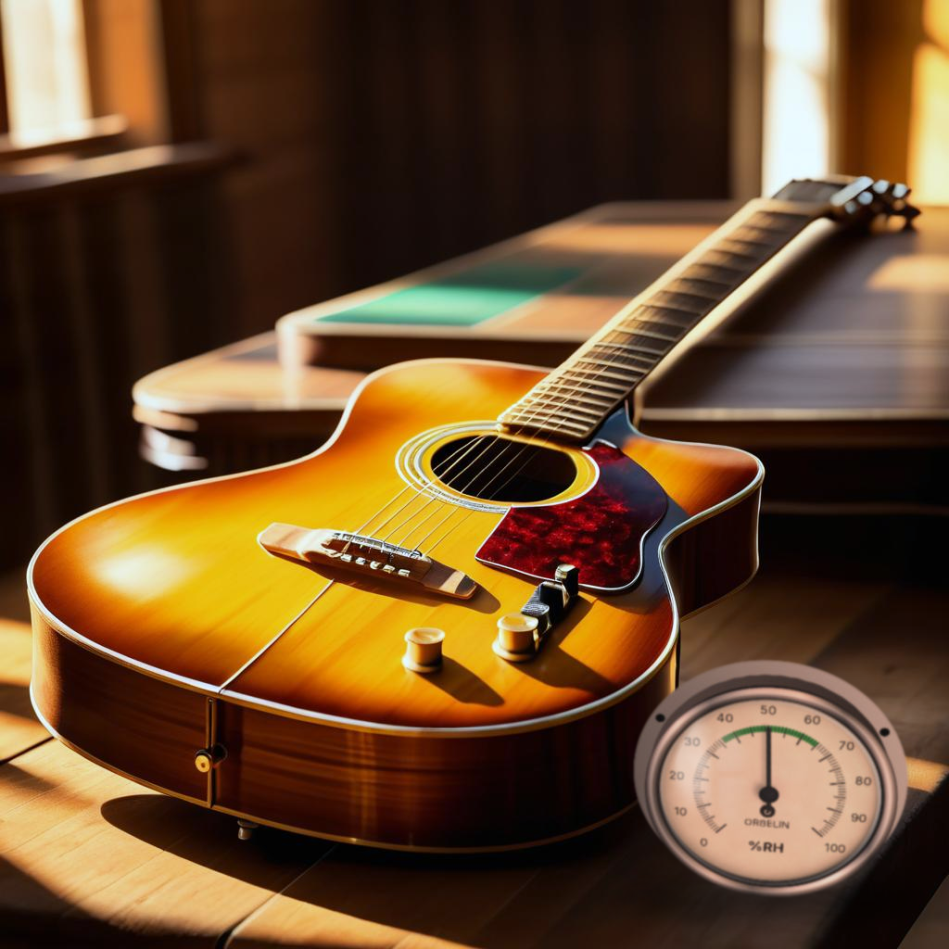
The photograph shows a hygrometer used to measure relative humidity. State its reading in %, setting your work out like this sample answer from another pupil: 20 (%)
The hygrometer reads 50 (%)
